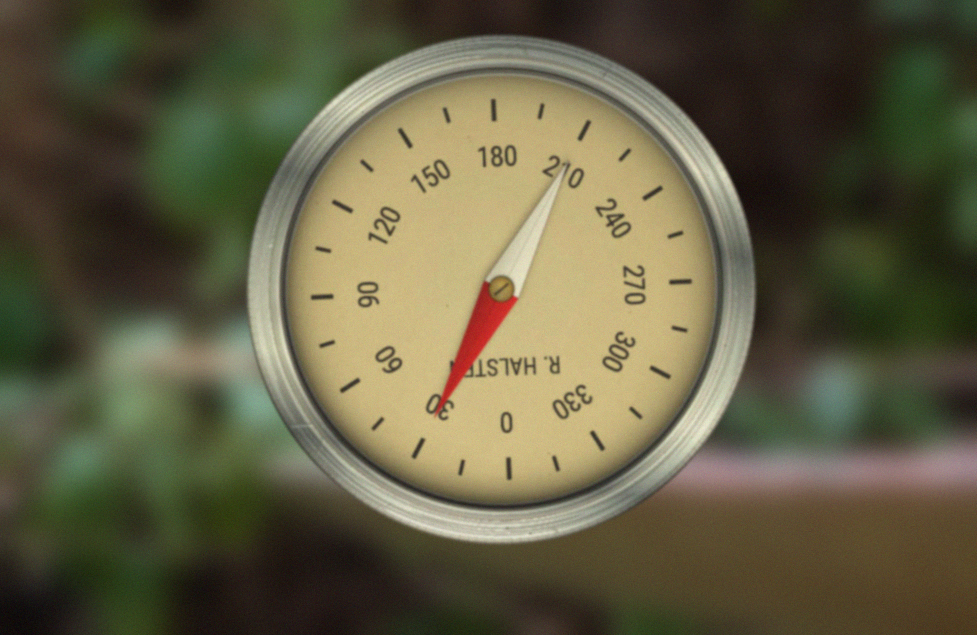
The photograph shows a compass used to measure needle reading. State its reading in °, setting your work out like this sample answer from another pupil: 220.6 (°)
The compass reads 30 (°)
